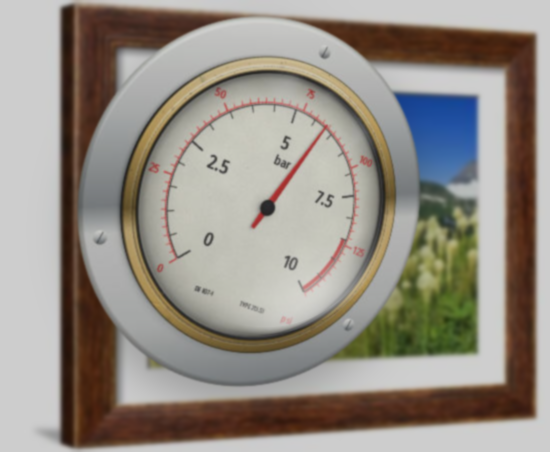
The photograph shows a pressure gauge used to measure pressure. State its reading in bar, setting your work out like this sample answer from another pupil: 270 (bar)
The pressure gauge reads 5.75 (bar)
